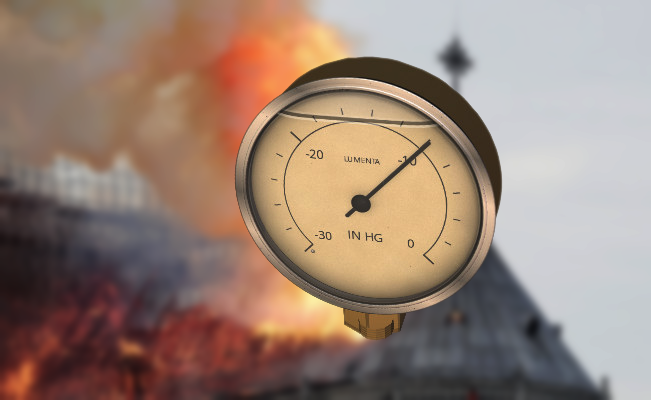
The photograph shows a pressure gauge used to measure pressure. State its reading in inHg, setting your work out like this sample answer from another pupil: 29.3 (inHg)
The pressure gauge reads -10 (inHg)
